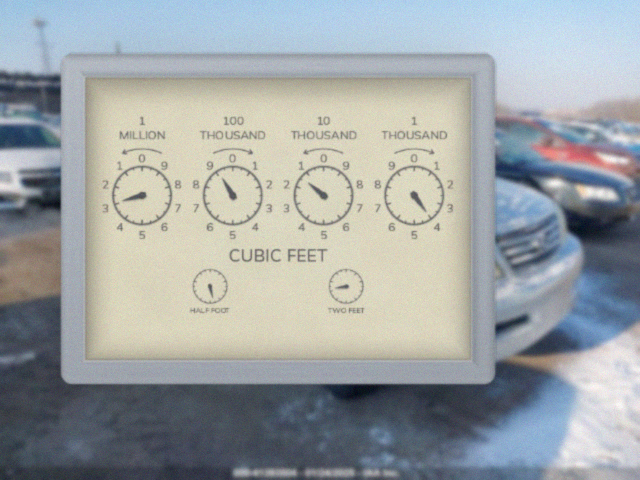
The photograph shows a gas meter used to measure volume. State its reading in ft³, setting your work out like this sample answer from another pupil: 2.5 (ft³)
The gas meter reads 291400 (ft³)
